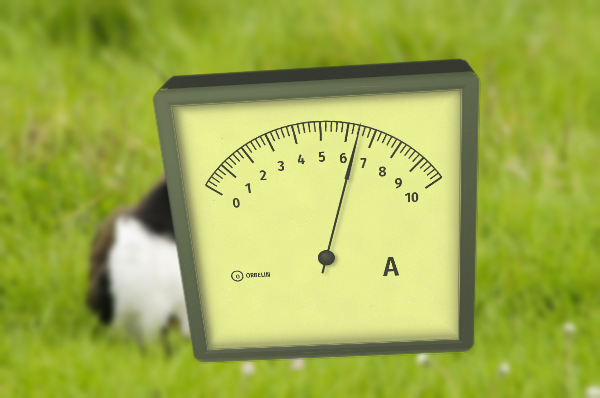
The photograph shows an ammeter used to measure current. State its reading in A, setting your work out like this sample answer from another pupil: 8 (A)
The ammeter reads 6.4 (A)
